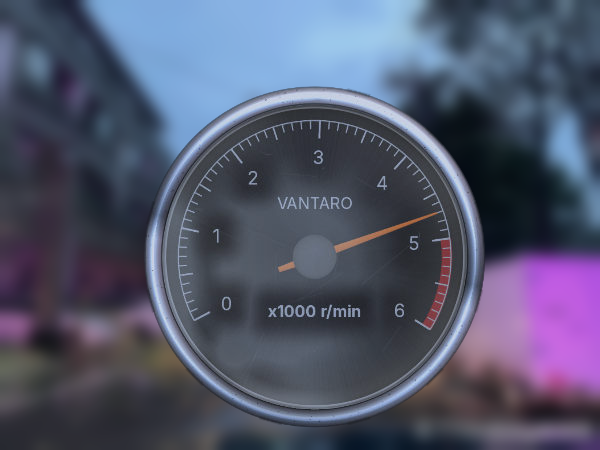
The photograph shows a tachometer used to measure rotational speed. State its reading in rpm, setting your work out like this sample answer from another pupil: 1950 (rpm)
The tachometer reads 4700 (rpm)
